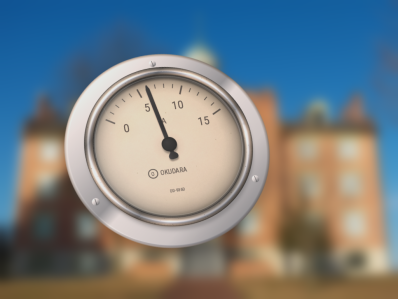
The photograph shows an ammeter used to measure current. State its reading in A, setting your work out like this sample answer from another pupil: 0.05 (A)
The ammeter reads 6 (A)
